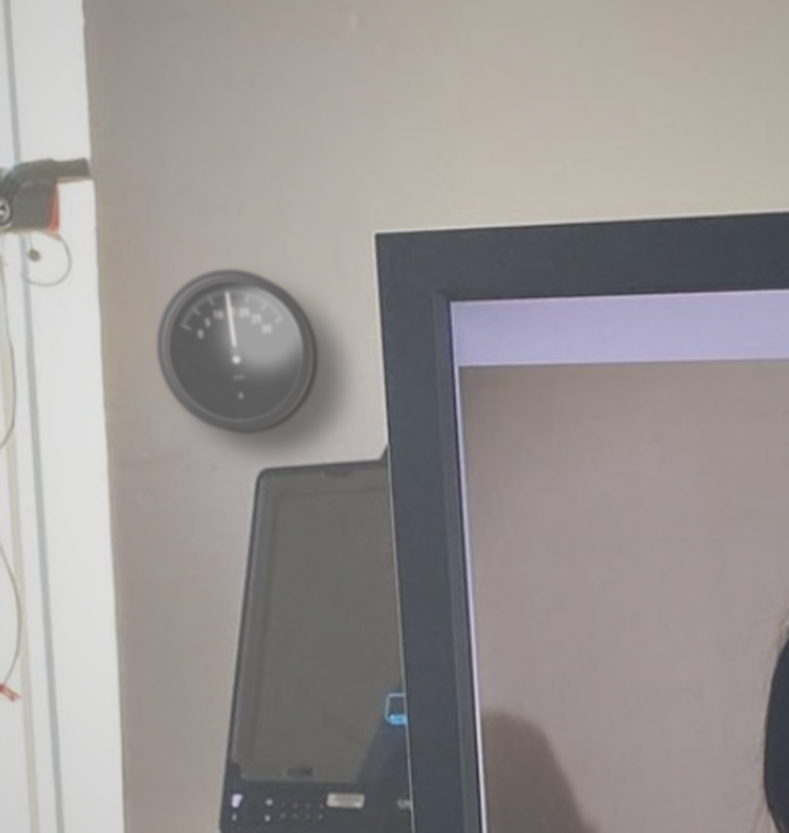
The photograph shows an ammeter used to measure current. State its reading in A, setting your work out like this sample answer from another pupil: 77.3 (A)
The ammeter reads 15 (A)
